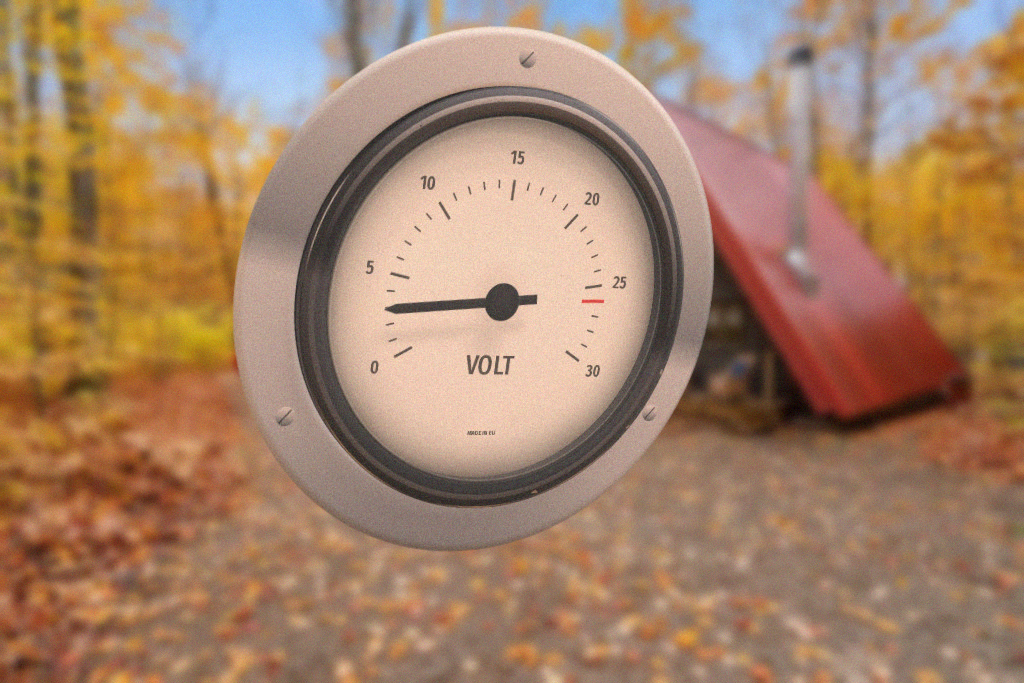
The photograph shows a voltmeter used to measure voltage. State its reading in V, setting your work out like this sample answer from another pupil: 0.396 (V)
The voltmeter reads 3 (V)
